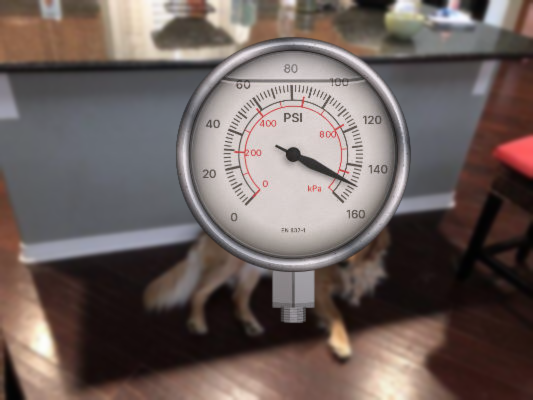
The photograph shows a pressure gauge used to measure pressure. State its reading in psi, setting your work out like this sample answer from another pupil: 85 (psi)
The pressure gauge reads 150 (psi)
